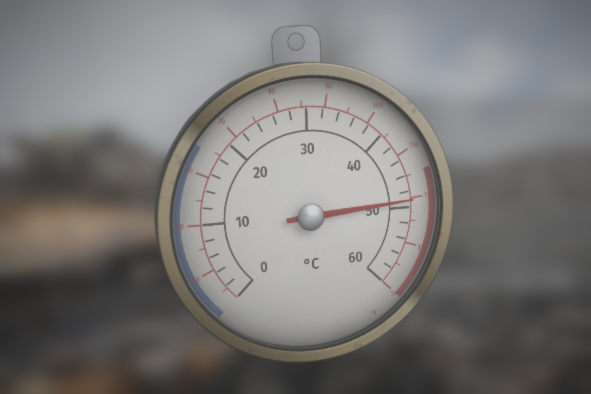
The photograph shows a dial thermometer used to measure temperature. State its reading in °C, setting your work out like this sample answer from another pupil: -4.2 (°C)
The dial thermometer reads 49 (°C)
